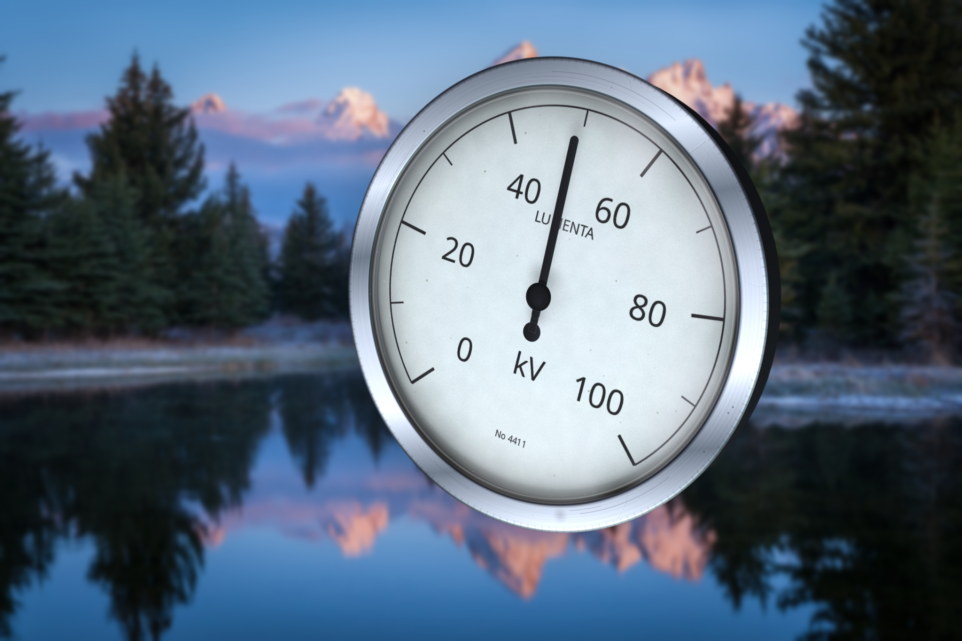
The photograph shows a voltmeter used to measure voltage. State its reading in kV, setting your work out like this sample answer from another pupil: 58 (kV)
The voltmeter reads 50 (kV)
